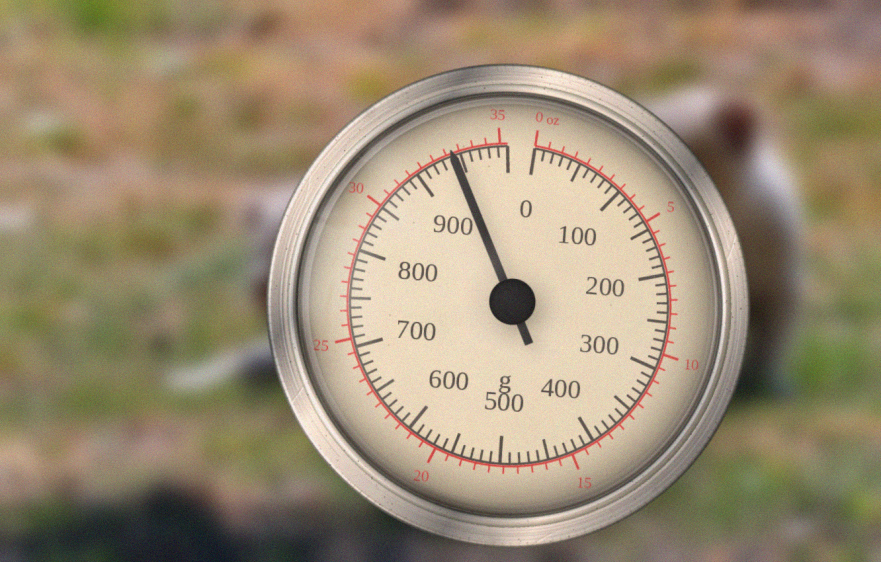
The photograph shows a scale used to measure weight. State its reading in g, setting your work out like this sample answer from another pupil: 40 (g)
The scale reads 940 (g)
